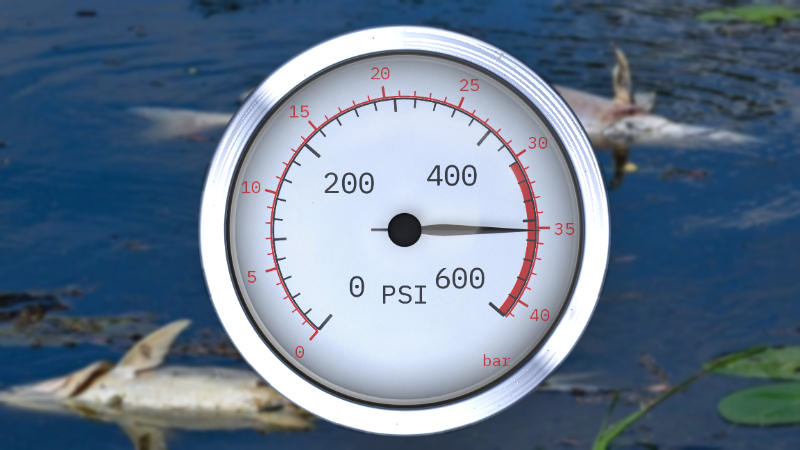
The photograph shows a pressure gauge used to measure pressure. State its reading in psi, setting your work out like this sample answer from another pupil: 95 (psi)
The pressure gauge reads 510 (psi)
